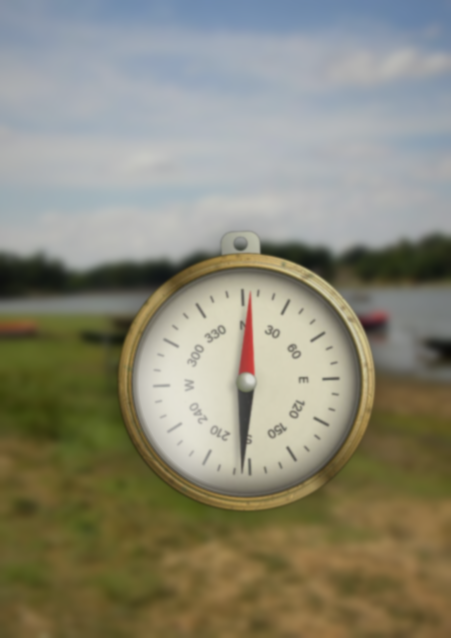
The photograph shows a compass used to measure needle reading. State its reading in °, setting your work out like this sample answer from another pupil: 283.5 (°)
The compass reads 5 (°)
